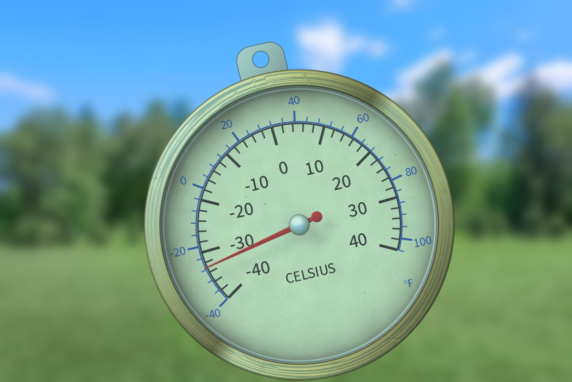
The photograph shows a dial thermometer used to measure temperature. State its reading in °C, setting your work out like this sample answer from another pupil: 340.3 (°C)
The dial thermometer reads -33 (°C)
